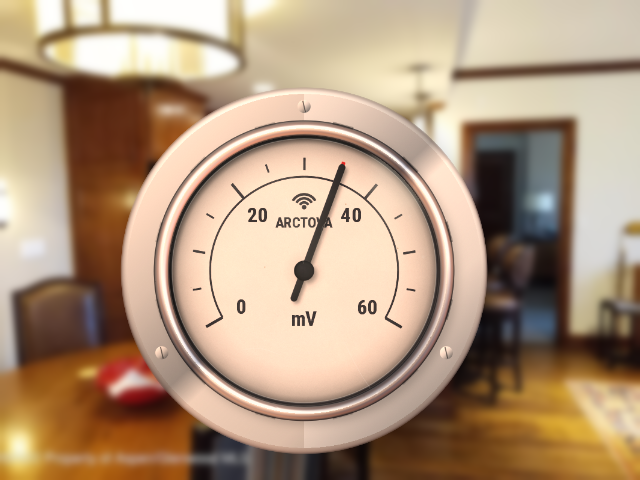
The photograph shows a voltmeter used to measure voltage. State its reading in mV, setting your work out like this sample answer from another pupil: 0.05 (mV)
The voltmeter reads 35 (mV)
